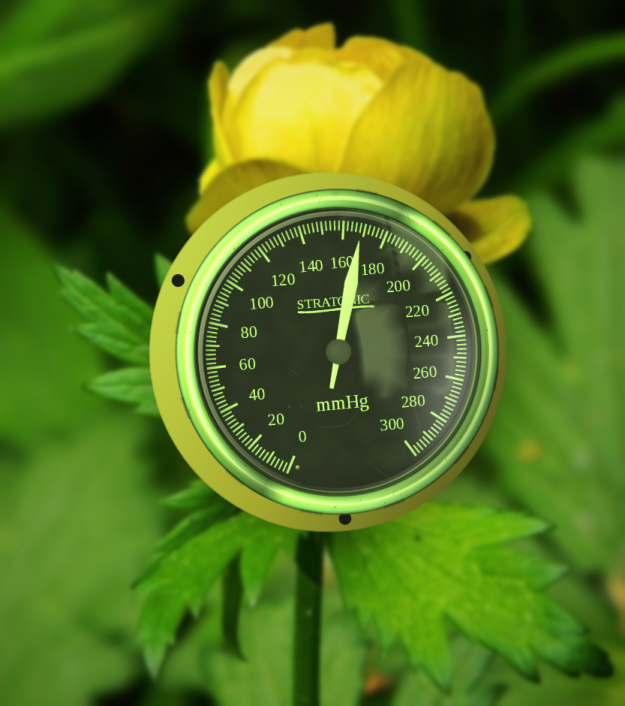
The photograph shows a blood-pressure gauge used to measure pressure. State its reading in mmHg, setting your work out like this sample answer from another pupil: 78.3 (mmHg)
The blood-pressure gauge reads 168 (mmHg)
